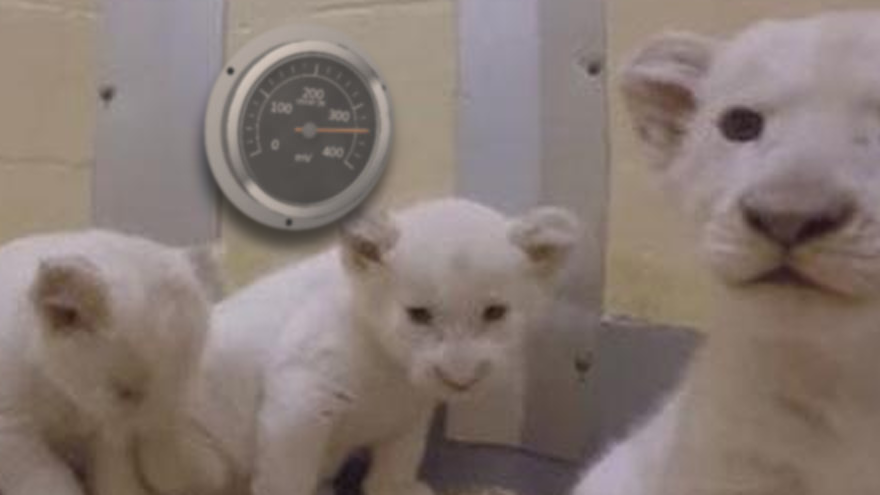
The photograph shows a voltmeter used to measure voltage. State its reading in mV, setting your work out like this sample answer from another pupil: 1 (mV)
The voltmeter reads 340 (mV)
